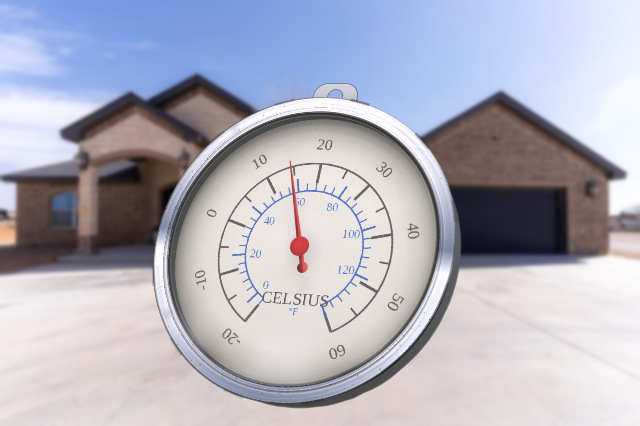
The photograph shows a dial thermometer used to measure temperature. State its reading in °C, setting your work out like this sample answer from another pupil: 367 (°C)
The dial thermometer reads 15 (°C)
